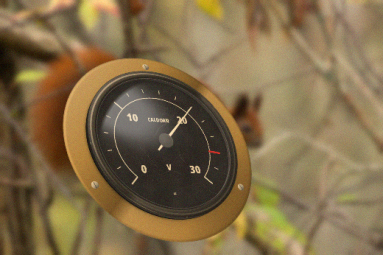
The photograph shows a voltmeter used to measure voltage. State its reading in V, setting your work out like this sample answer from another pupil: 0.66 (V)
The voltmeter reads 20 (V)
